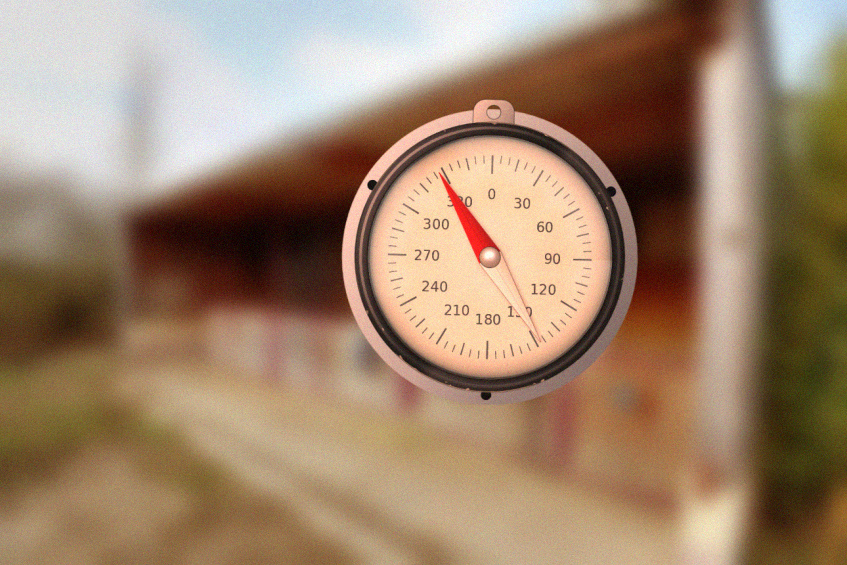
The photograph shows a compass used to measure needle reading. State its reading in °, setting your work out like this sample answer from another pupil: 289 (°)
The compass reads 327.5 (°)
